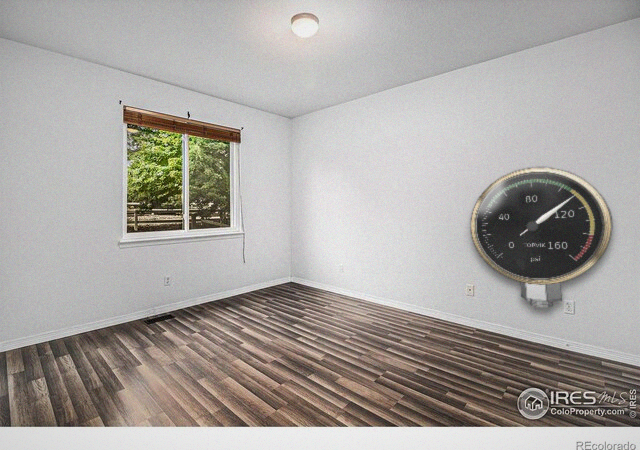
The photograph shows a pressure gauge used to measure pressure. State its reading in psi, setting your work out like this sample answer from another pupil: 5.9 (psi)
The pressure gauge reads 110 (psi)
